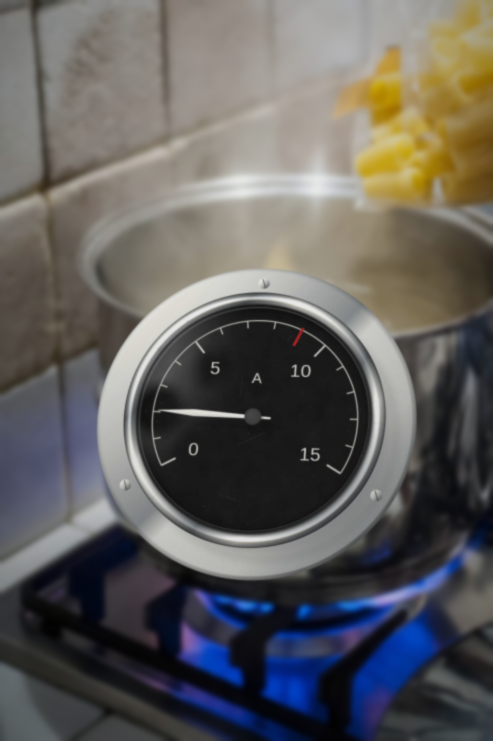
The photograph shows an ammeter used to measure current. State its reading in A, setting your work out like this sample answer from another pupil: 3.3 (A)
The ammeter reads 2 (A)
